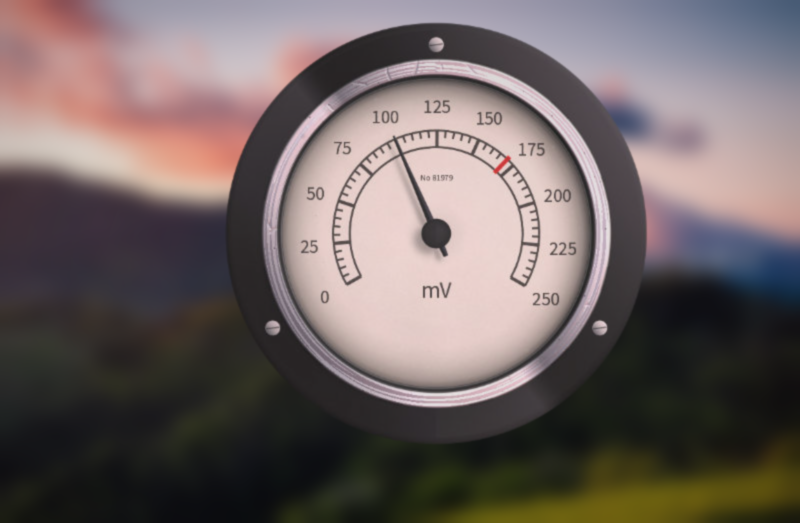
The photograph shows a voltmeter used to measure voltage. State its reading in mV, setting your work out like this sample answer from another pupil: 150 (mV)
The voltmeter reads 100 (mV)
